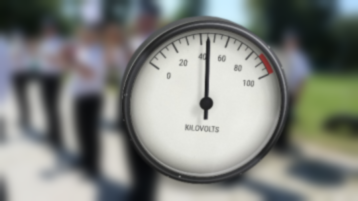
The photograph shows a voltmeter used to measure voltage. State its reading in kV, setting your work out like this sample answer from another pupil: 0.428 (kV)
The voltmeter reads 45 (kV)
